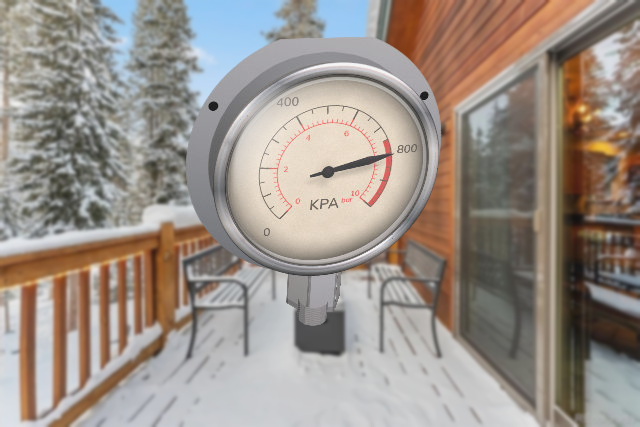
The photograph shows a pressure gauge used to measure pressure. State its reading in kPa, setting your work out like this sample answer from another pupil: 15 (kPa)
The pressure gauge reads 800 (kPa)
